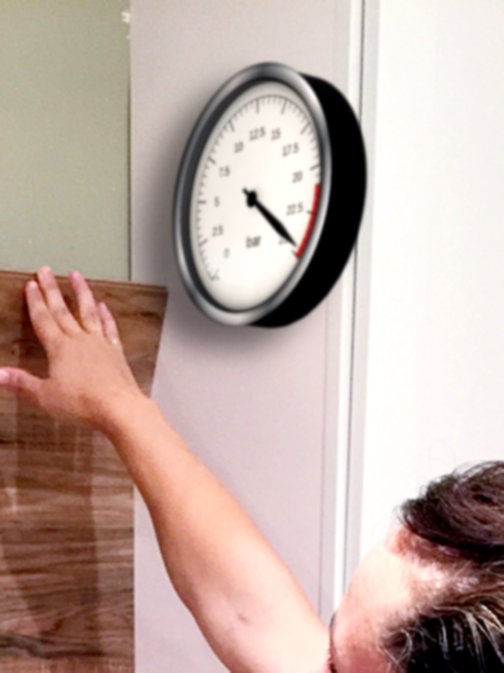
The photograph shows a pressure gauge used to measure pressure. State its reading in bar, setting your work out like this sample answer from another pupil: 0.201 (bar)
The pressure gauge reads 24.5 (bar)
